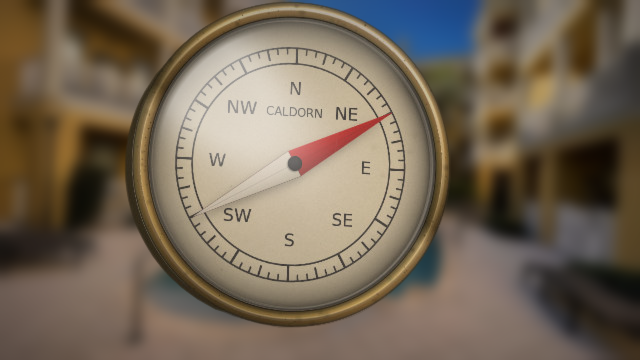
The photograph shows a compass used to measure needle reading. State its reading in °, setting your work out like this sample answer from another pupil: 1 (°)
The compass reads 60 (°)
